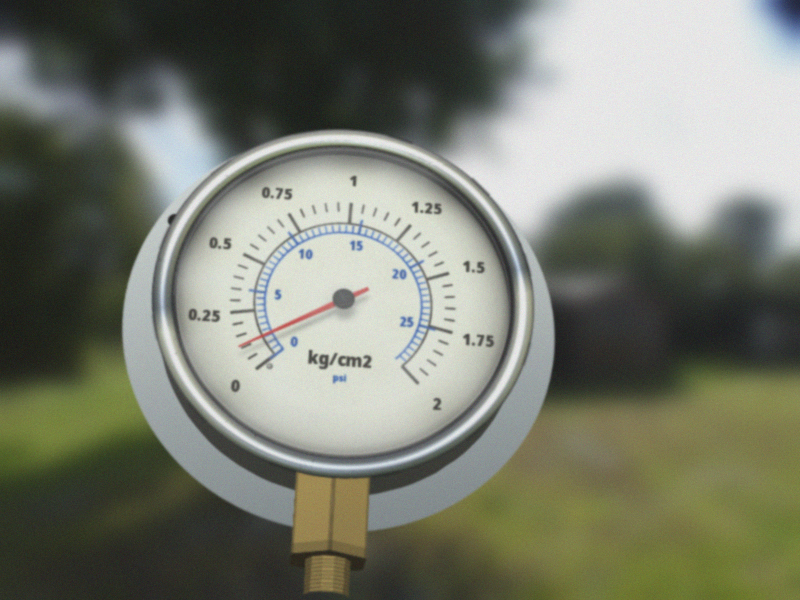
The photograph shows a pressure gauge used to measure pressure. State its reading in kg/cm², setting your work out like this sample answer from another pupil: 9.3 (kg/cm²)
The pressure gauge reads 0.1 (kg/cm²)
